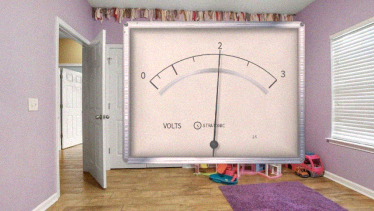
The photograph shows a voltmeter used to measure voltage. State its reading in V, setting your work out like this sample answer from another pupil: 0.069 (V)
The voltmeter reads 2 (V)
